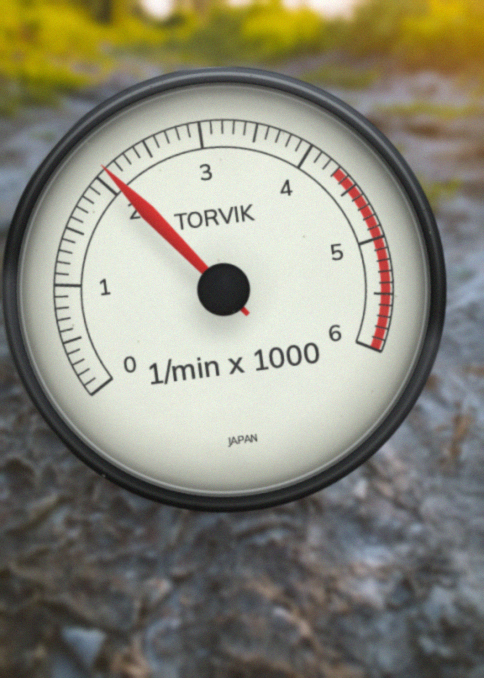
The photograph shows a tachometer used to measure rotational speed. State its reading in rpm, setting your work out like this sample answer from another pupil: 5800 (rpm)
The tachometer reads 2100 (rpm)
